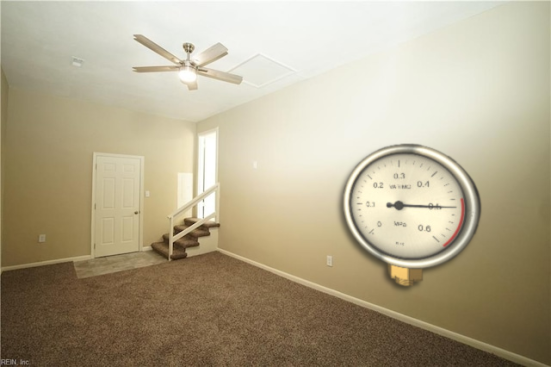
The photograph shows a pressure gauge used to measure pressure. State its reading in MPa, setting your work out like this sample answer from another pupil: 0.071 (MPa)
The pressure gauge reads 0.5 (MPa)
